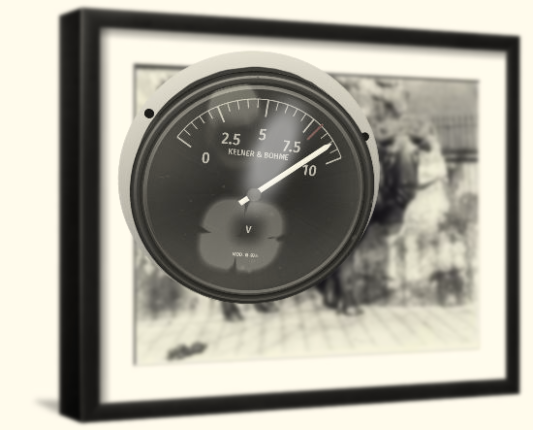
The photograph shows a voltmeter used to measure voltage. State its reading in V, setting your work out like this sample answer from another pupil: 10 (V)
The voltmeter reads 9 (V)
